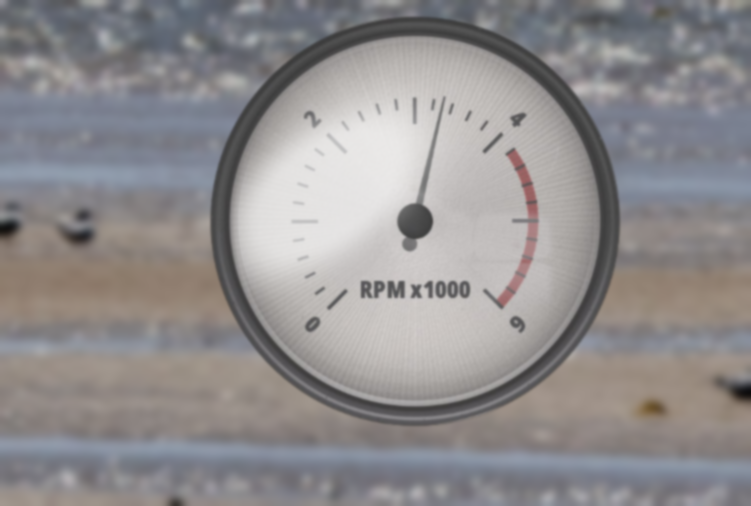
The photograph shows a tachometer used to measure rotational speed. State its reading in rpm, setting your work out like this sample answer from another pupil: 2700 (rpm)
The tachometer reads 3300 (rpm)
